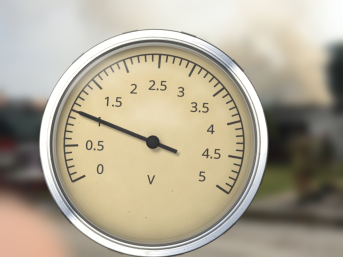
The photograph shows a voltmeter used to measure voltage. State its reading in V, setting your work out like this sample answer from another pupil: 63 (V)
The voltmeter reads 1 (V)
